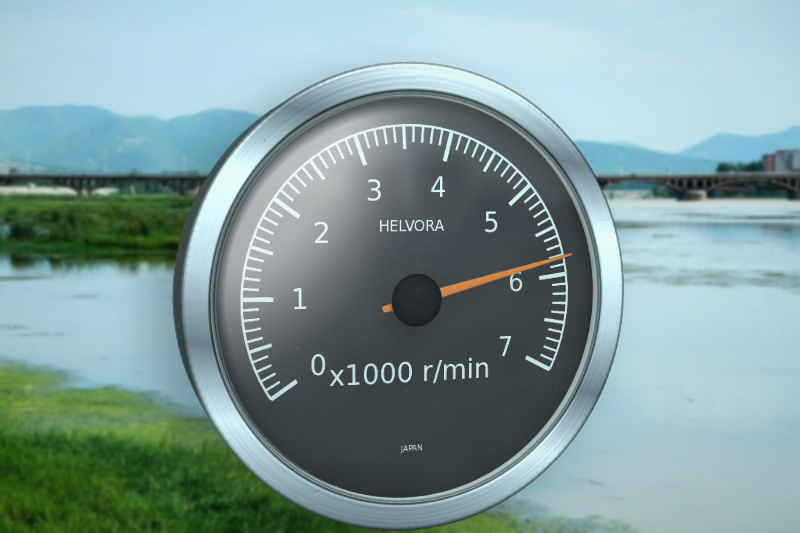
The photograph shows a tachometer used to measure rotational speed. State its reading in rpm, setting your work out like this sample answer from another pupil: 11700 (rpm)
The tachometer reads 5800 (rpm)
